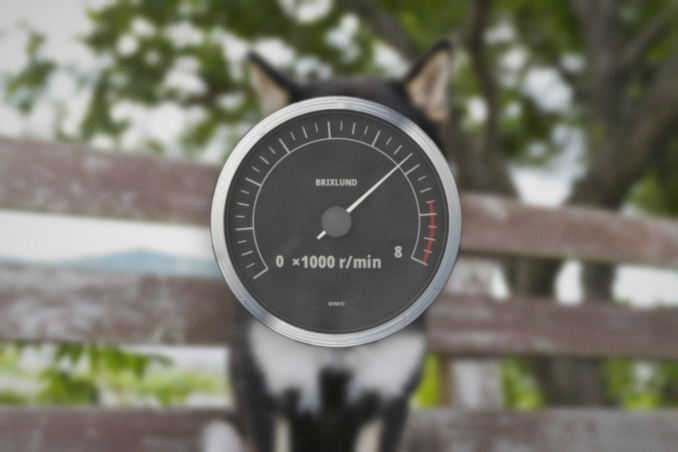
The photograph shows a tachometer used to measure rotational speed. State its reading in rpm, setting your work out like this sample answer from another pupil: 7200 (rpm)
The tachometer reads 5750 (rpm)
